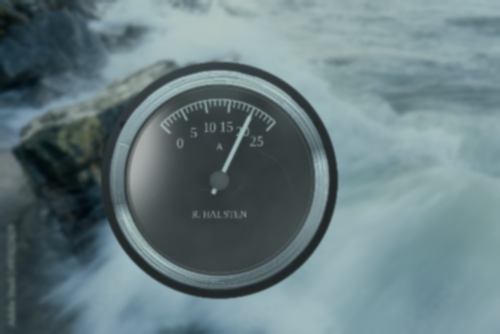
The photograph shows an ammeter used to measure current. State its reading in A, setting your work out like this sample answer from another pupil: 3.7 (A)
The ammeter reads 20 (A)
